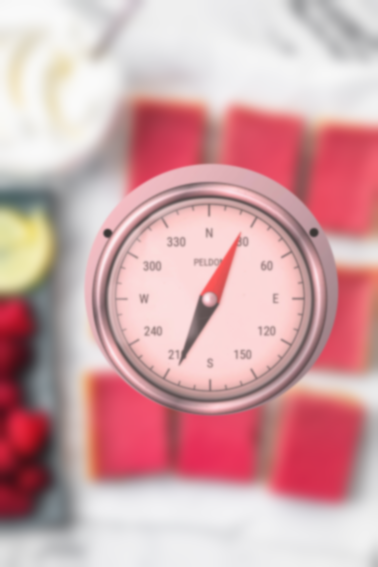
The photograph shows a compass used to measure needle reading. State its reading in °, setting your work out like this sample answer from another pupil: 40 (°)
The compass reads 25 (°)
